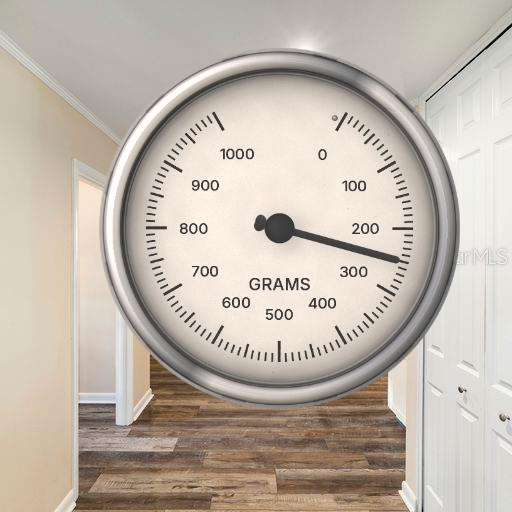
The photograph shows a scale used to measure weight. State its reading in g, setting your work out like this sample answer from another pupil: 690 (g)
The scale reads 250 (g)
